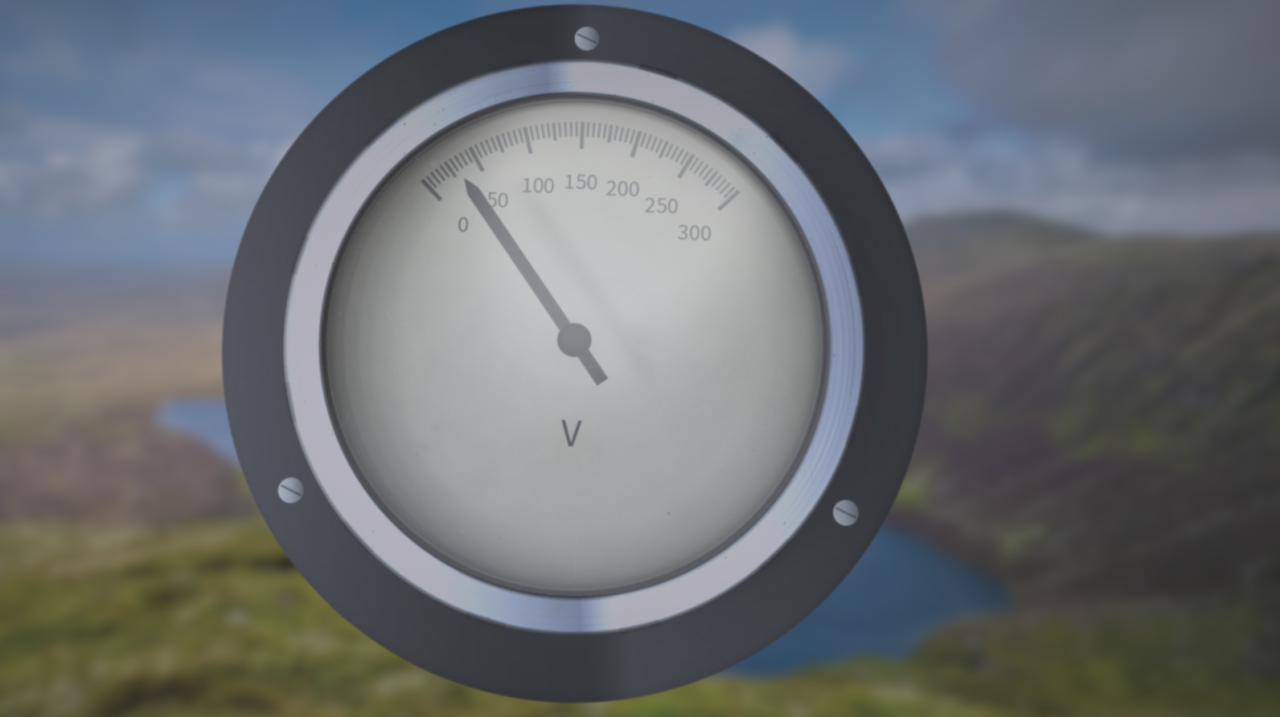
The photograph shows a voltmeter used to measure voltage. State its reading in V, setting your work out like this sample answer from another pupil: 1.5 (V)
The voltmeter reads 30 (V)
